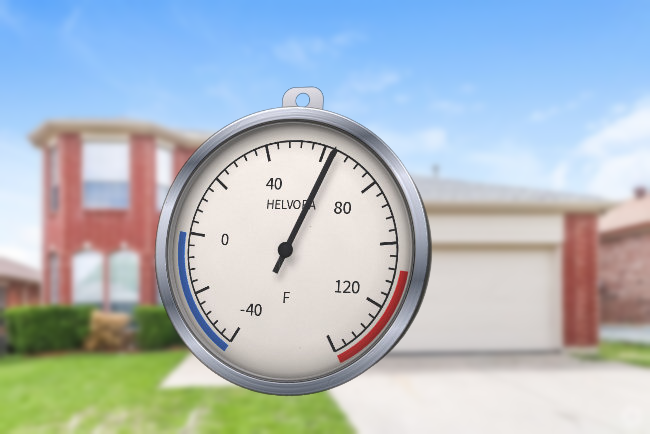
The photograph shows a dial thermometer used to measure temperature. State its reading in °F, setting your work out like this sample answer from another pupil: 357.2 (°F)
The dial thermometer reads 64 (°F)
